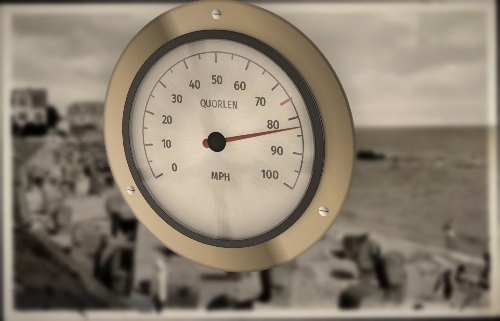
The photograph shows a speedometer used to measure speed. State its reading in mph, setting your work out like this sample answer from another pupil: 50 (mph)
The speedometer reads 82.5 (mph)
